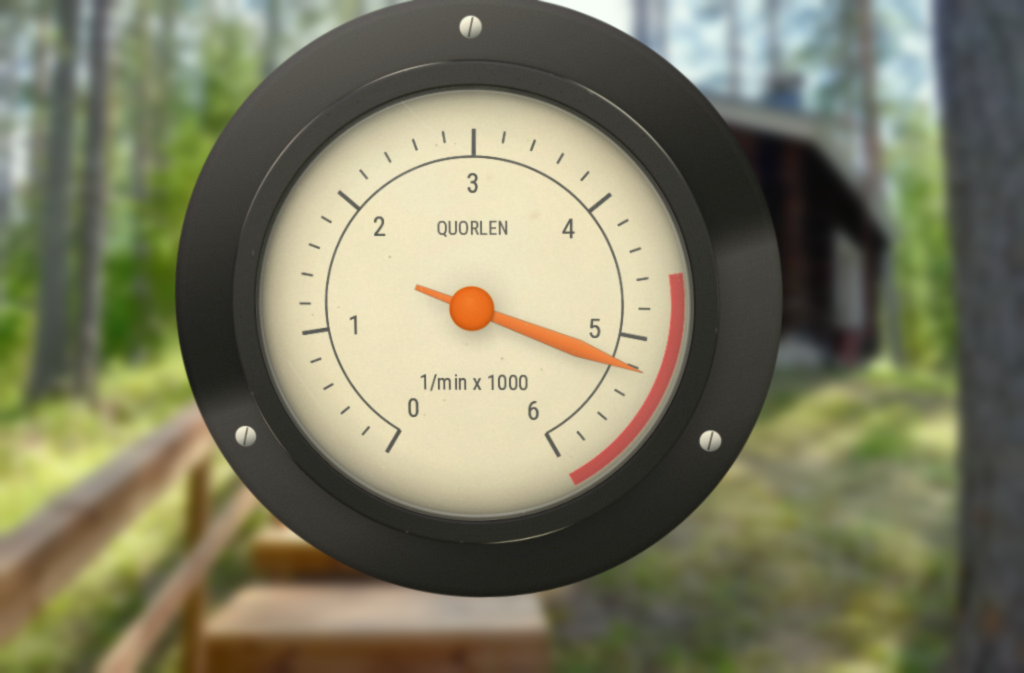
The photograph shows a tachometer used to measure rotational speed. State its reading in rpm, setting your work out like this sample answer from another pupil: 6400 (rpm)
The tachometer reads 5200 (rpm)
